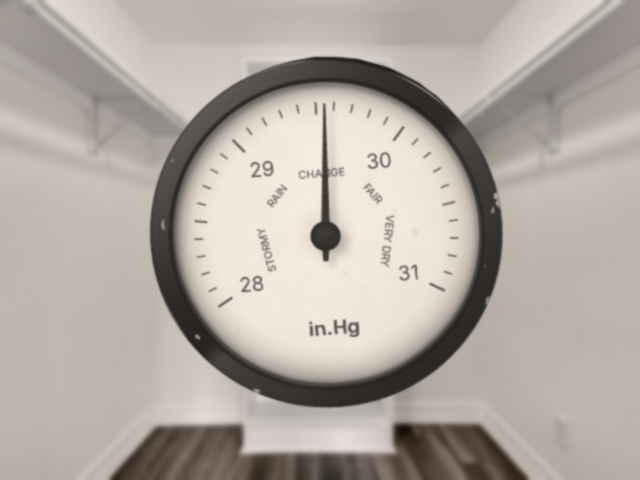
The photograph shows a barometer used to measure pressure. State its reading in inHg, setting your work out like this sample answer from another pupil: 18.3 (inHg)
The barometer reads 29.55 (inHg)
